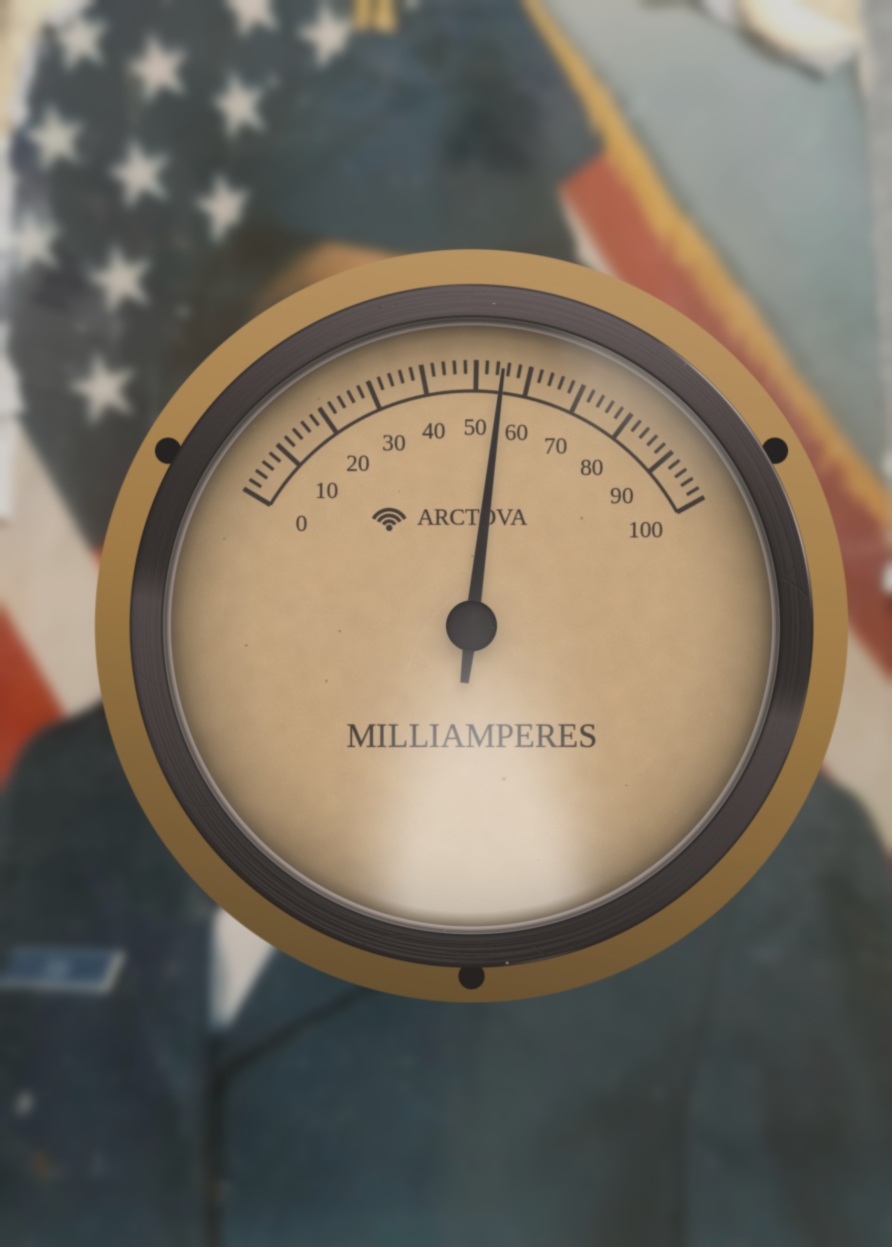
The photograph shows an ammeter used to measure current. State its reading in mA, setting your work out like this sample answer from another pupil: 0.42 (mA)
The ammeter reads 55 (mA)
